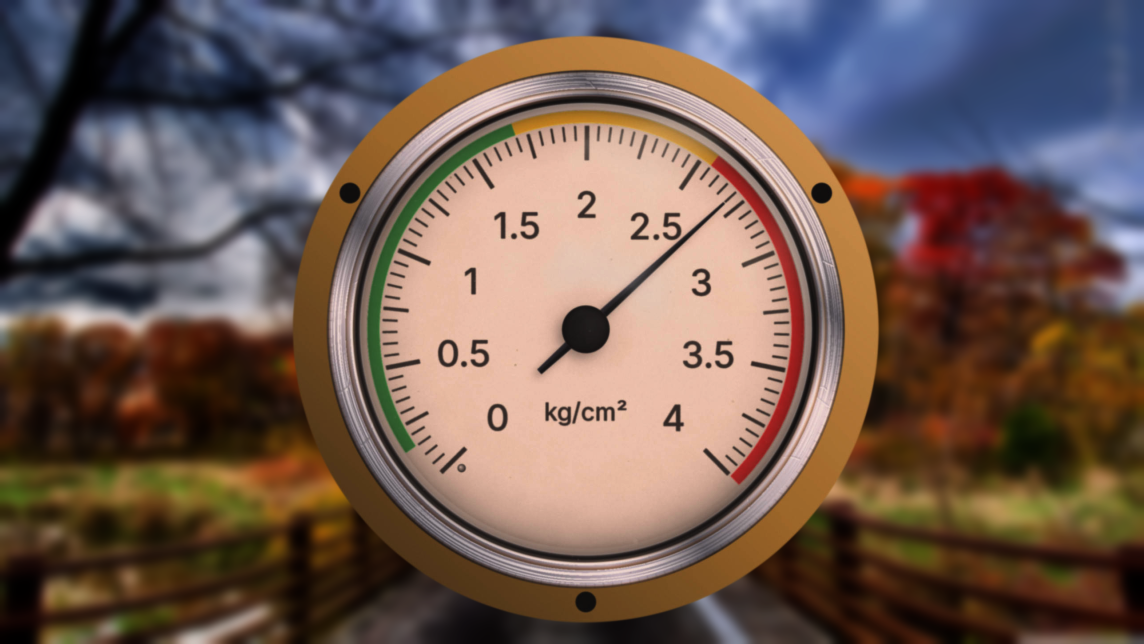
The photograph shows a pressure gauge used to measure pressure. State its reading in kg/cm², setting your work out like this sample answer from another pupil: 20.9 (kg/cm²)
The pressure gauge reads 2.7 (kg/cm²)
